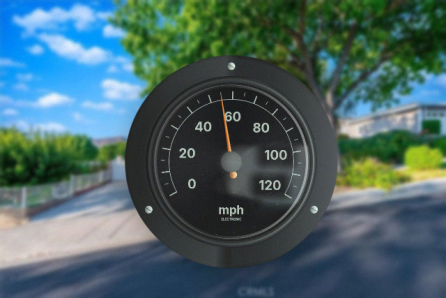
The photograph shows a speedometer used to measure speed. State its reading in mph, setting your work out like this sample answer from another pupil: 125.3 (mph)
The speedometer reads 55 (mph)
